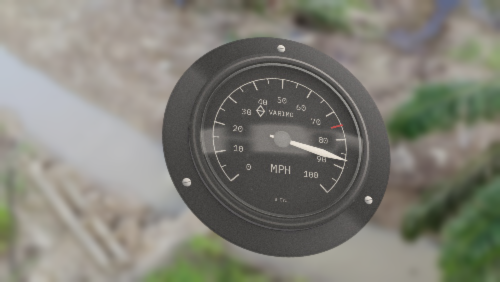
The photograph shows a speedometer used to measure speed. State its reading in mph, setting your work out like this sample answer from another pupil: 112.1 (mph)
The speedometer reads 87.5 (mph)
